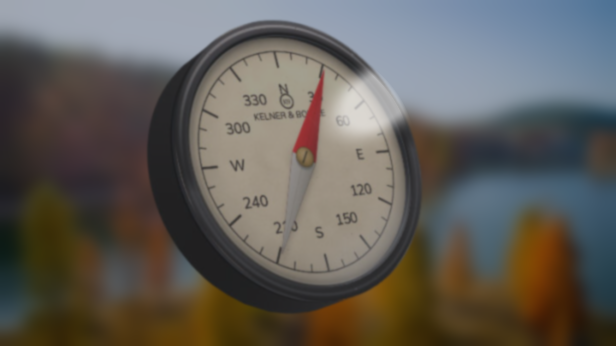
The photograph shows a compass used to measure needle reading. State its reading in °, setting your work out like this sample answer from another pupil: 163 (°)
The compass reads 30 (°)
